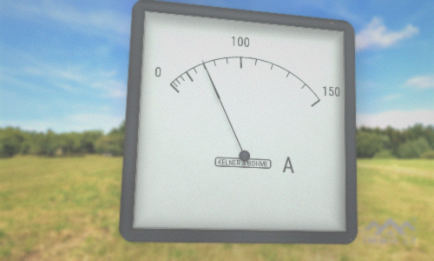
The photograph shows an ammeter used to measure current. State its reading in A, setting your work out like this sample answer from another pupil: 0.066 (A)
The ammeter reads 70 (A)
